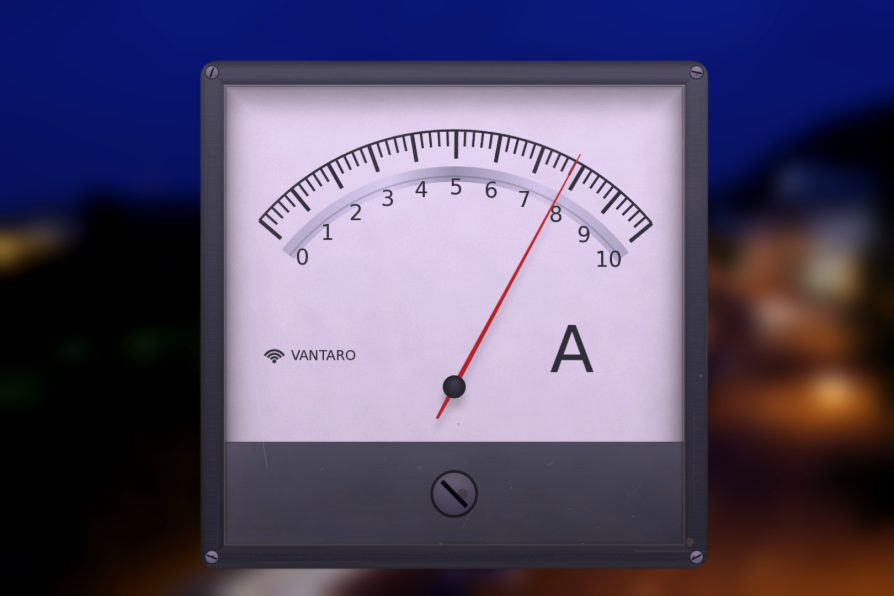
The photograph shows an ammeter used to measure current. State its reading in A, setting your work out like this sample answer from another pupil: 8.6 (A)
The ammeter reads 7.8 (A)
